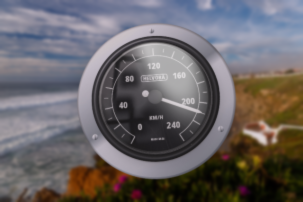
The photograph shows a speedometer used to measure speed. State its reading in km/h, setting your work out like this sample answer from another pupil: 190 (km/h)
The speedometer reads 210 (km/h)
